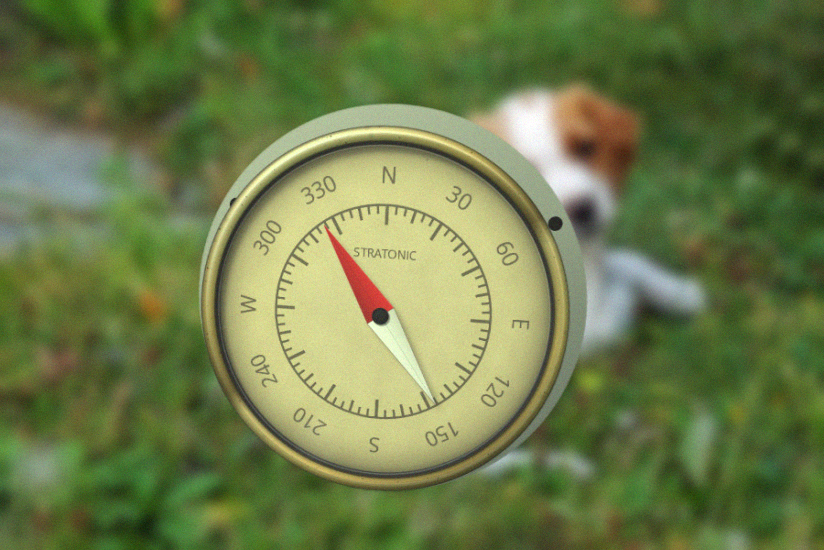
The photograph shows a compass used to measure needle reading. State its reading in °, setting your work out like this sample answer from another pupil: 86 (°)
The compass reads 325 (°)
